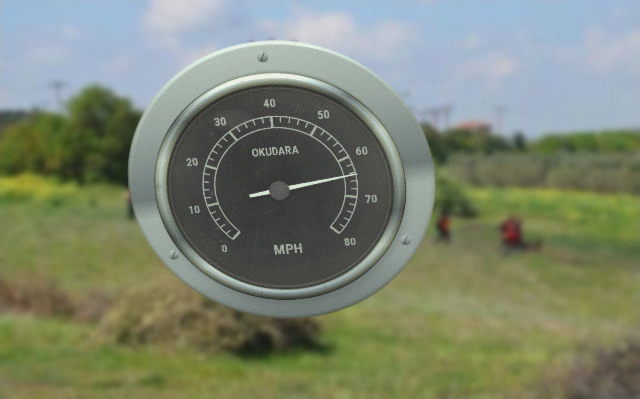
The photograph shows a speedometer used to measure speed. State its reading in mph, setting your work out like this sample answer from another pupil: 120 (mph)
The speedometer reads 64 (mph)
